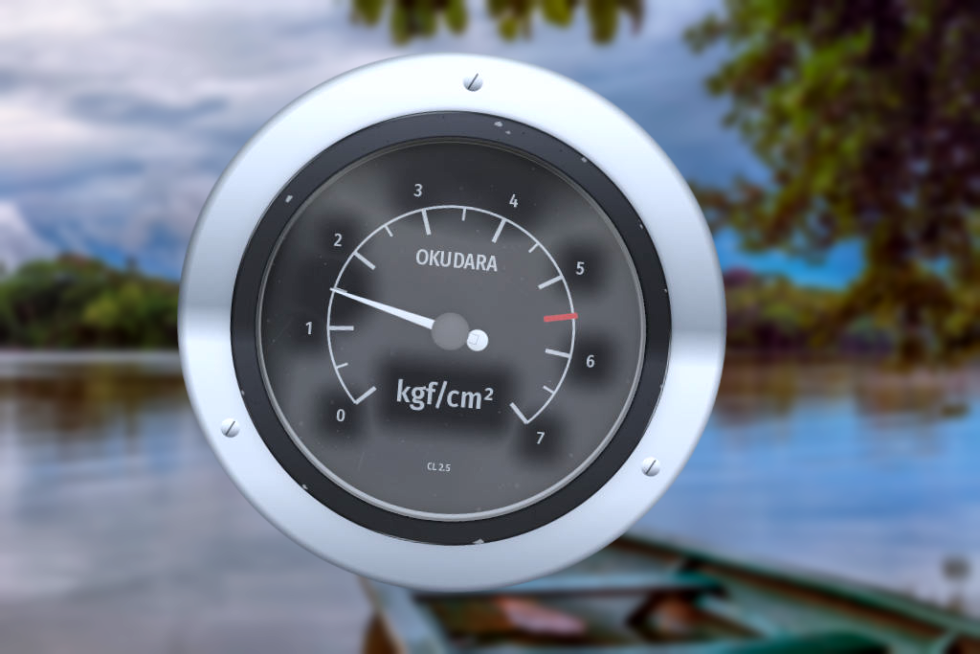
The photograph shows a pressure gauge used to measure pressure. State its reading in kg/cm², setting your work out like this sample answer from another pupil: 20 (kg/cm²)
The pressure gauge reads 1.5 (kg/cm²)
